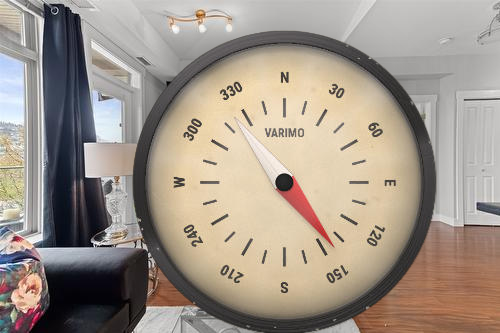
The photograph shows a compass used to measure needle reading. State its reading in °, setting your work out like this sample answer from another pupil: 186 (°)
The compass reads 142.5 (°)
